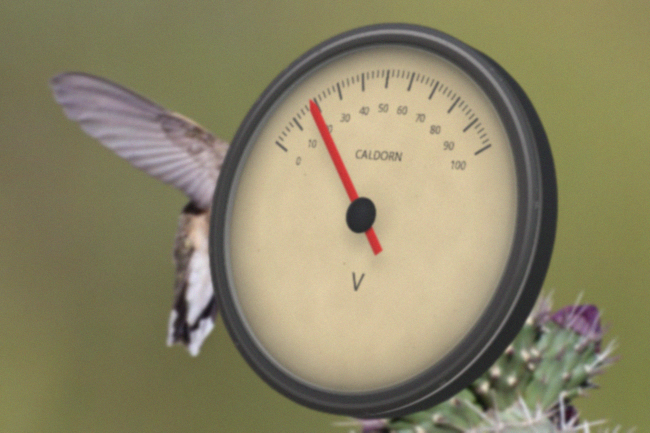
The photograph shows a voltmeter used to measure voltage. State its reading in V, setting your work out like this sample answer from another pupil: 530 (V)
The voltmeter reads 20 (V)
